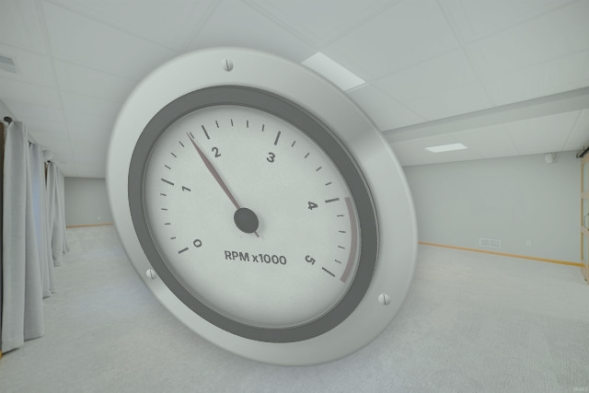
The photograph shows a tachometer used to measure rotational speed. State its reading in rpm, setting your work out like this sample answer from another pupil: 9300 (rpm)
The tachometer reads 1800 (rpm)
